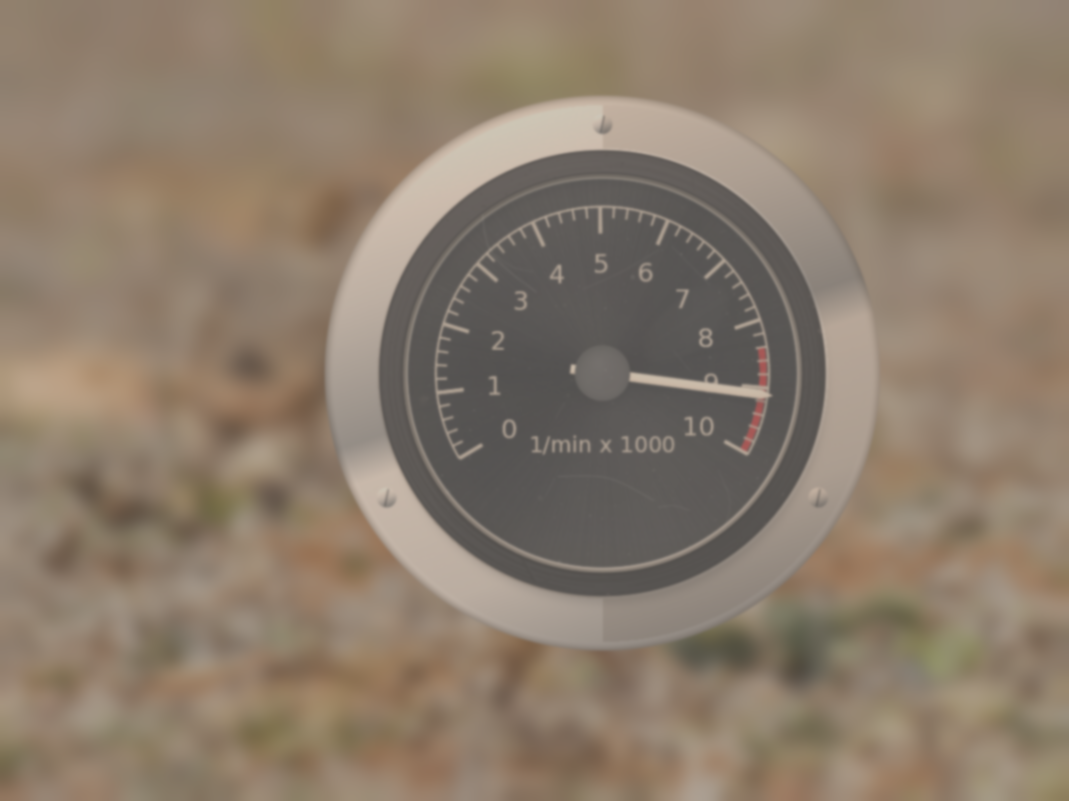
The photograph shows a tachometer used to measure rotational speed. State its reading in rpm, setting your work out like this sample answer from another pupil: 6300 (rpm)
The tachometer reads 9100 (rpm)
